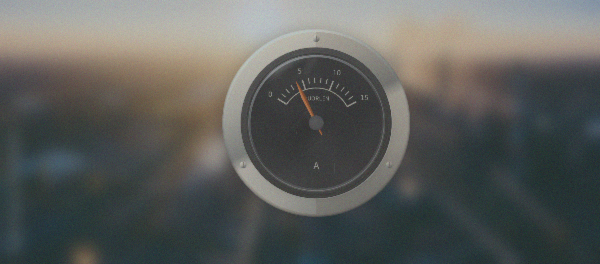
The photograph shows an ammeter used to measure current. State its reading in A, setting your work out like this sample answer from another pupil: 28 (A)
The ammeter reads 4 (A)
